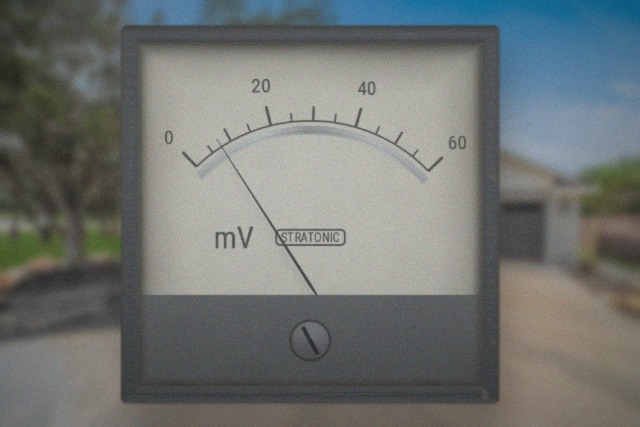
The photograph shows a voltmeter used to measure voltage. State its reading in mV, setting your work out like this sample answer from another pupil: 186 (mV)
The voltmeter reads 7.5 (mV)
